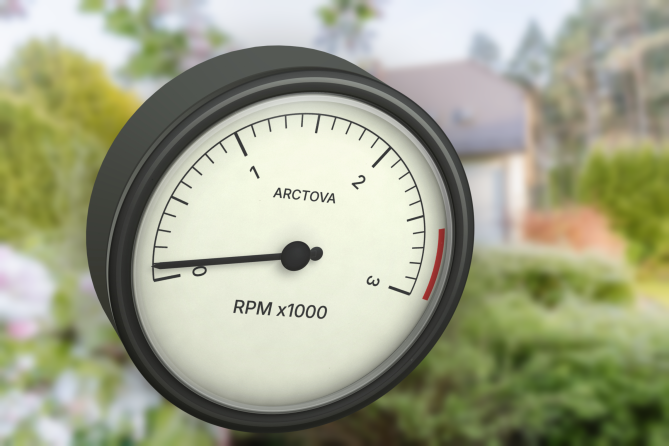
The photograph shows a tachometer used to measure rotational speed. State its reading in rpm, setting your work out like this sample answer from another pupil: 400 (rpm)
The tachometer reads 100 (rpm)
